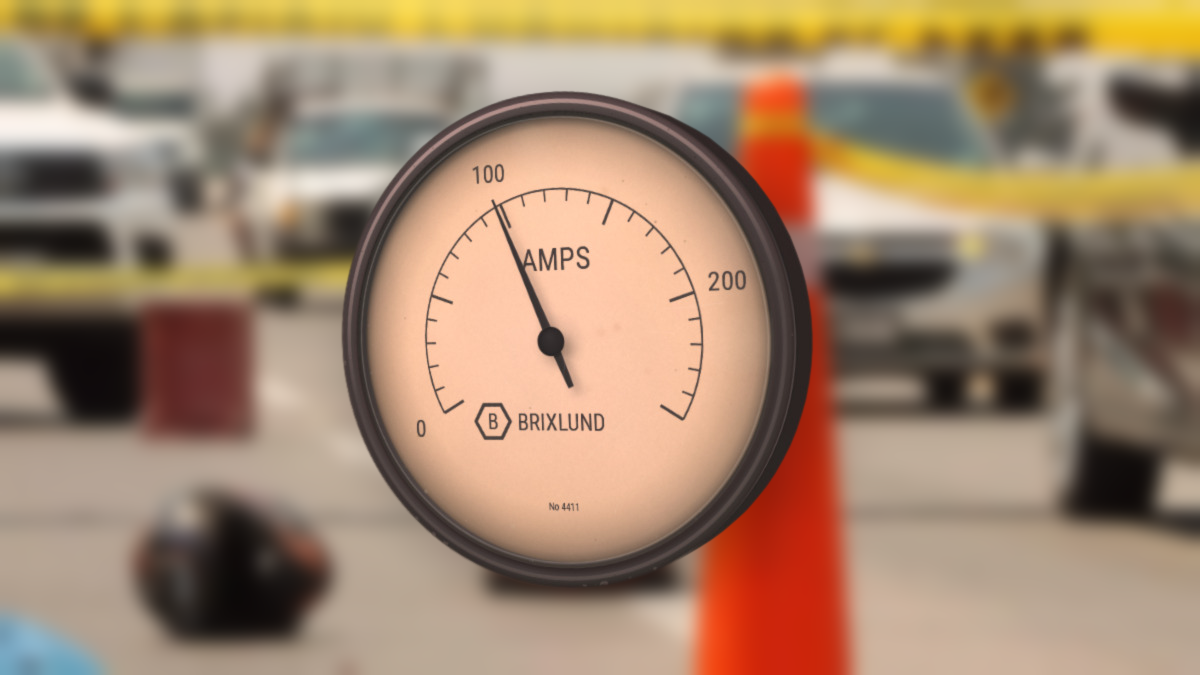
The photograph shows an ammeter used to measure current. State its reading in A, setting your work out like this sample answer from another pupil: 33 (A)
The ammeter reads 100 (A)
